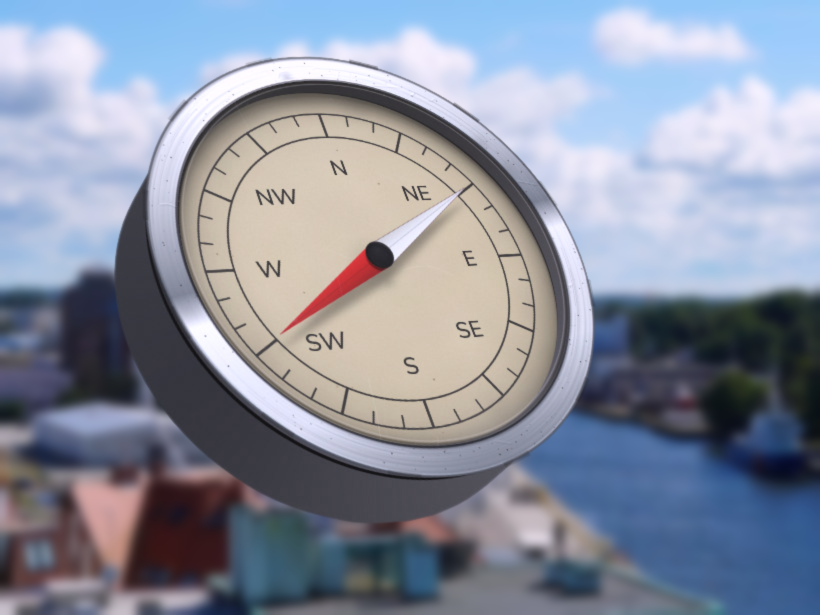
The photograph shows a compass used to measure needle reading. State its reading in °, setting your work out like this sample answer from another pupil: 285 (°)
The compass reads 240 (°)
